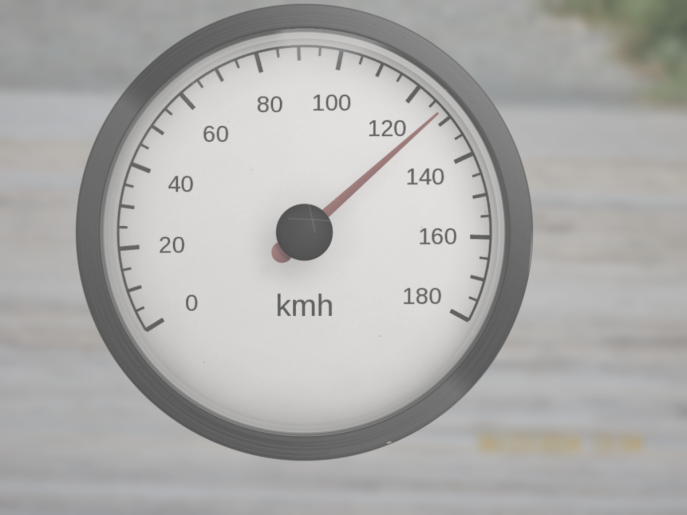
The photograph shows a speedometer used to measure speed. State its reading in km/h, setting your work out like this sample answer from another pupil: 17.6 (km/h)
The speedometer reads 127.5 (km/h)
